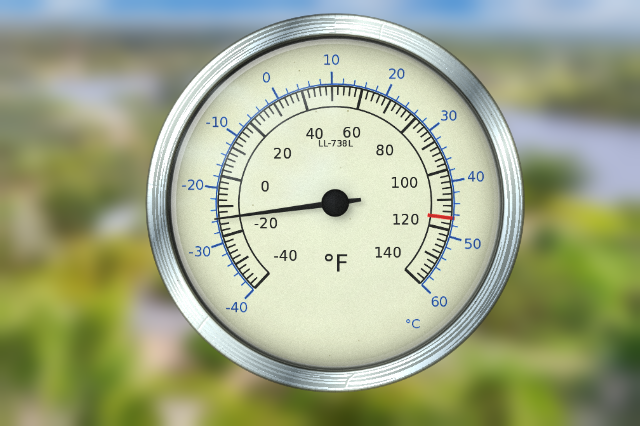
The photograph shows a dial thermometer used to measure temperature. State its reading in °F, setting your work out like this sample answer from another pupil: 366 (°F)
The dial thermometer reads -14 (°F)
